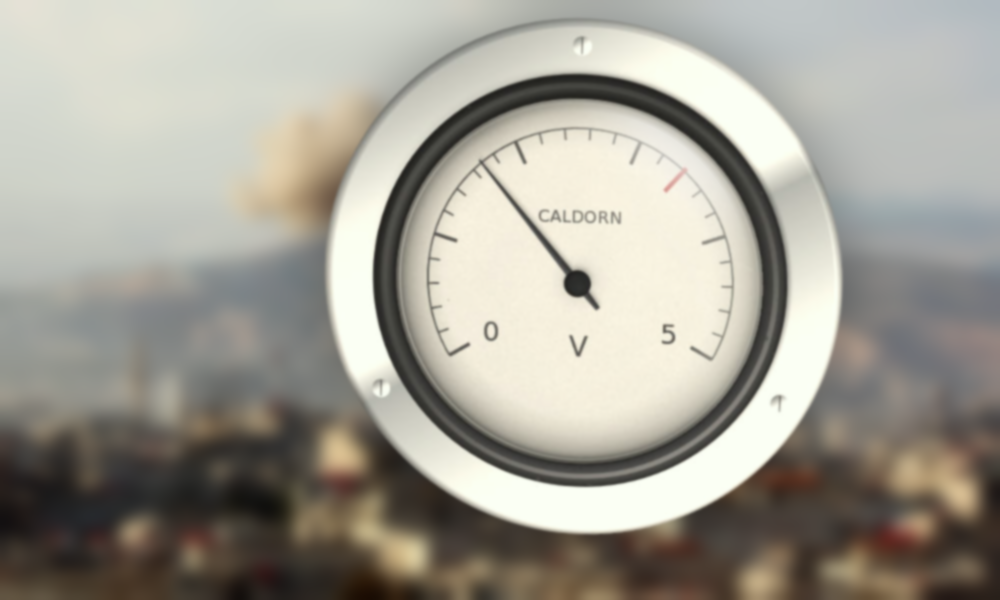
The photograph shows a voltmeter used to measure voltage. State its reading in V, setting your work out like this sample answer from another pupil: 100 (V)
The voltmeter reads 1.7 (V)
